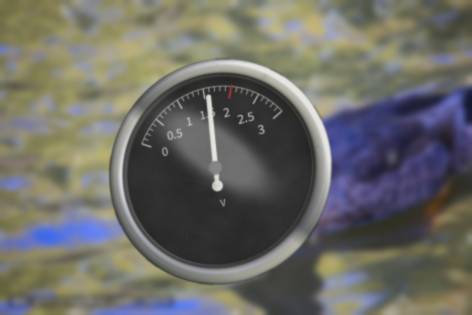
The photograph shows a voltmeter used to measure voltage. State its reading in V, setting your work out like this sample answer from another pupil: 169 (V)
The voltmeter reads 1.6 (V)
